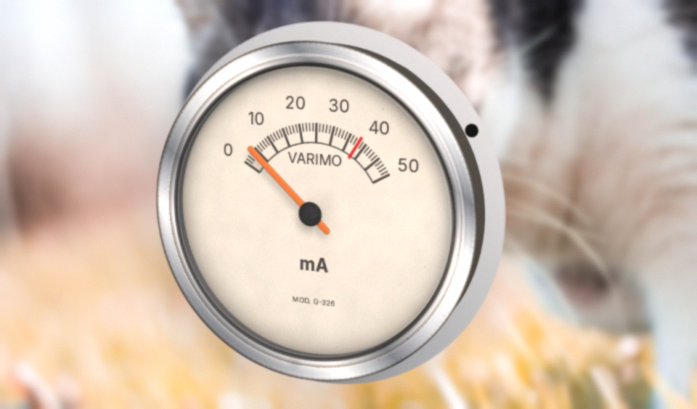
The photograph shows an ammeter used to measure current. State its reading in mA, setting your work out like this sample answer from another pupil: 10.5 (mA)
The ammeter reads 5 (mA)
